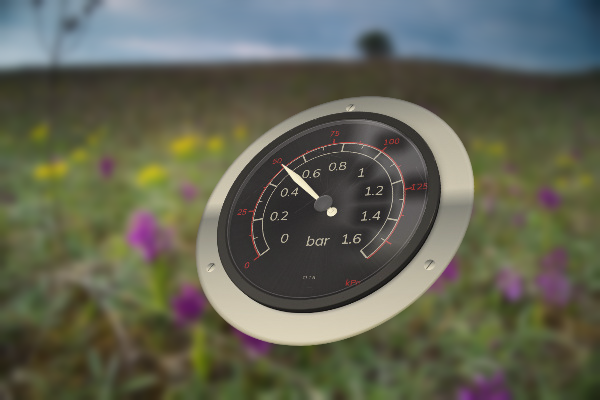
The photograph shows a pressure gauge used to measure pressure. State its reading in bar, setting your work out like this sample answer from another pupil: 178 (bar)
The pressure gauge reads 0.5 (bar)
